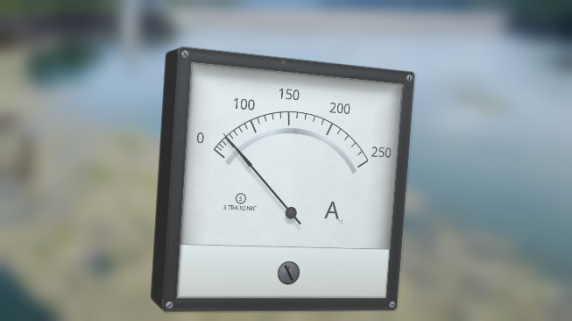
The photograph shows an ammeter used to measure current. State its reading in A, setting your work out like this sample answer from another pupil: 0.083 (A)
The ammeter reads 50 (A)
